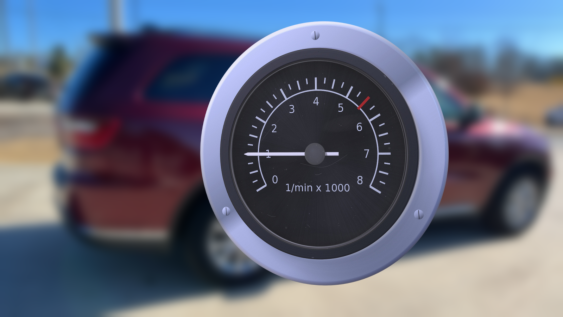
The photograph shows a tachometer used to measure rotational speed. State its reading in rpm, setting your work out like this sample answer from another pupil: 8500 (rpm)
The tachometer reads 1000 (rpm)
